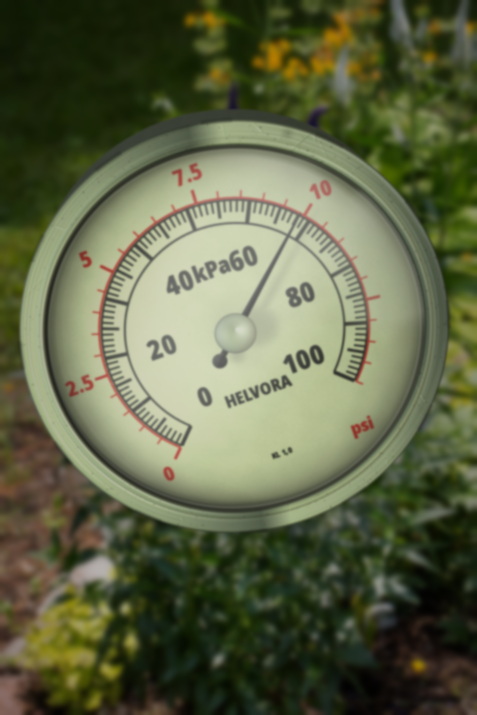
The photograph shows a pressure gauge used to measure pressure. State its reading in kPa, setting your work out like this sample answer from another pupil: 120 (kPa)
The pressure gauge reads 68 (kPa)
